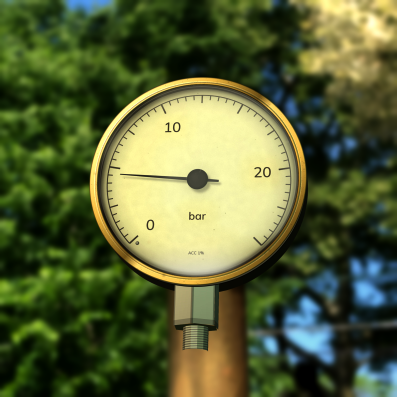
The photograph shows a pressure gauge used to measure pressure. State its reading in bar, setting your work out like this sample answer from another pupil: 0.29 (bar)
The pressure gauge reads 4.5 (bar)
